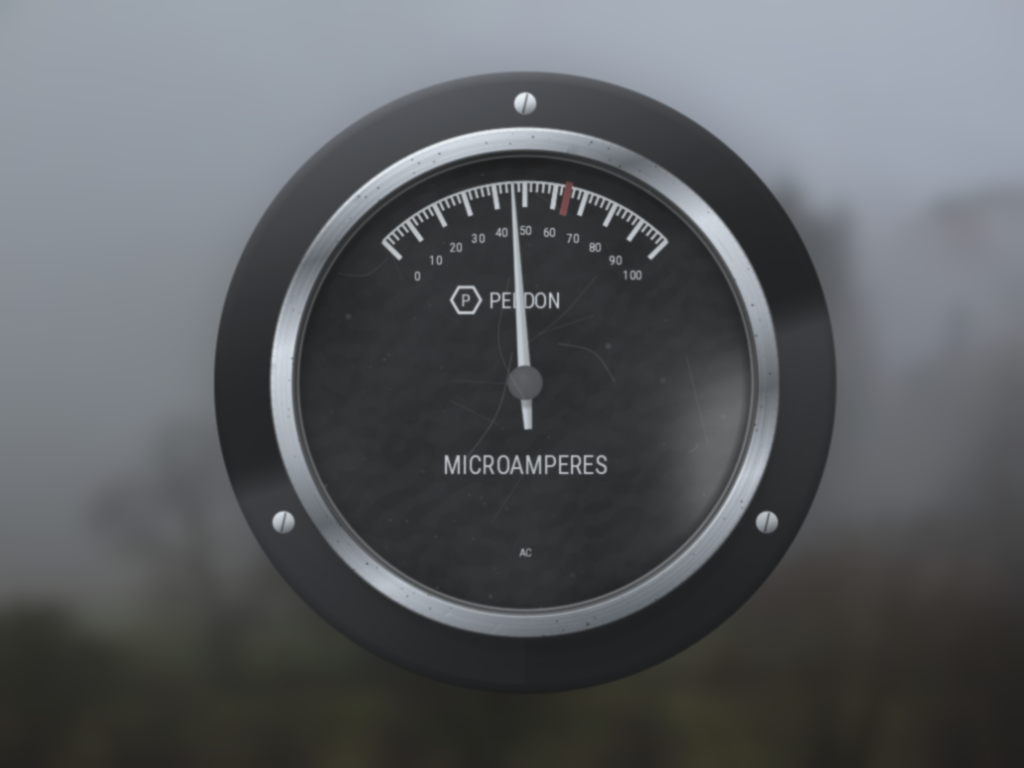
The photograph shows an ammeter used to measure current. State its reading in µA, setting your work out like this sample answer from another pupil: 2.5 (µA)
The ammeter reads 46 (µA)
